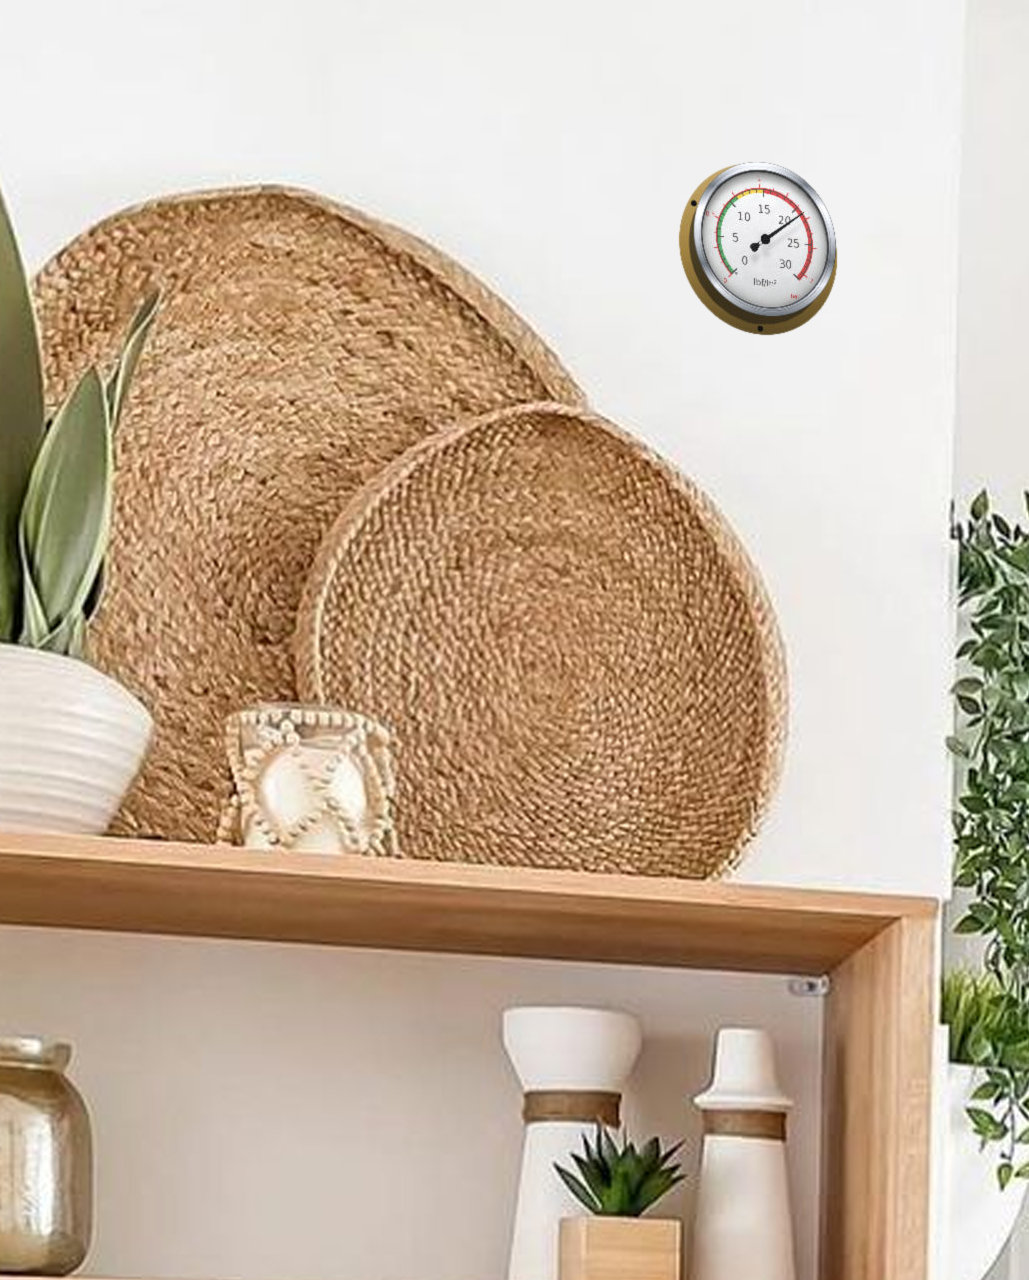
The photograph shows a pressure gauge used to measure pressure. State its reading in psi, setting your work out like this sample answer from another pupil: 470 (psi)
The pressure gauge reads 21 (psi)
